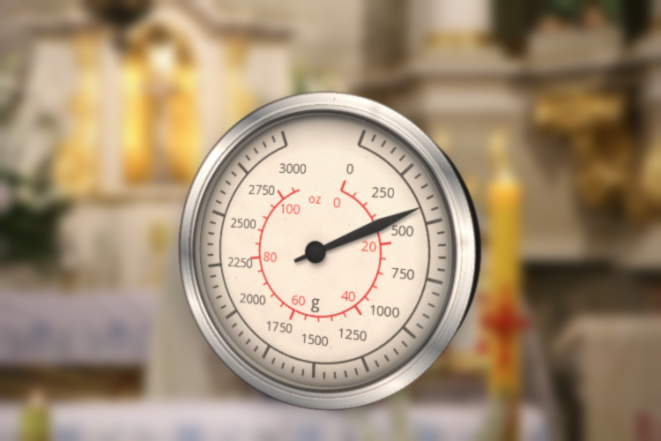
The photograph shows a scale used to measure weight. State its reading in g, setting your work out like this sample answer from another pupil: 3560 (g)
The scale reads 425 (g)
